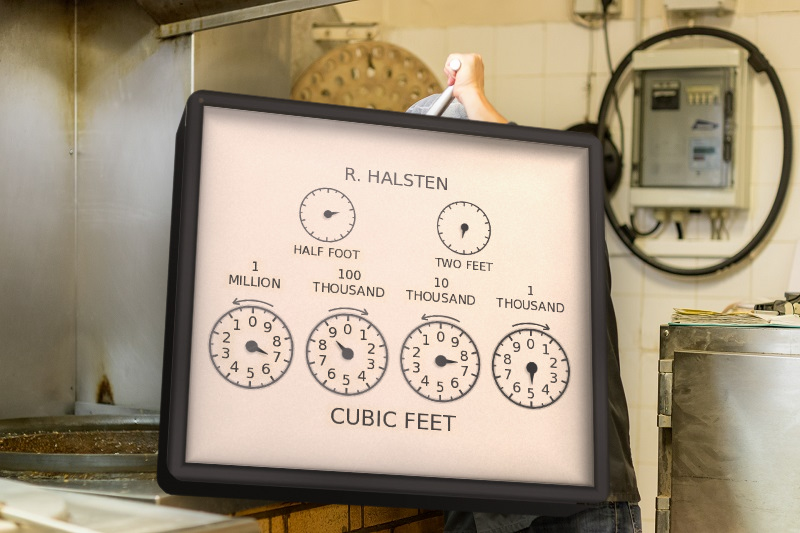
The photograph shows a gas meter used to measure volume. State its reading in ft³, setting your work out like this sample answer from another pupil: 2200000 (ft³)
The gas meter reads 687500 (ft³)
